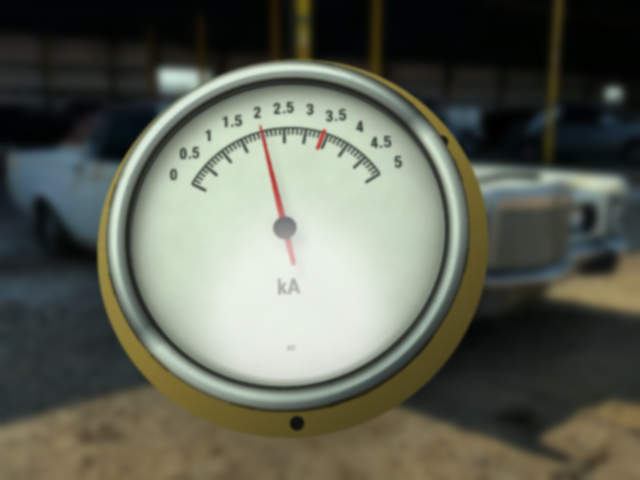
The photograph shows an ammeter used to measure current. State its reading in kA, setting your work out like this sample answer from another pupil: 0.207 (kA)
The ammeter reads 2 (kA)
